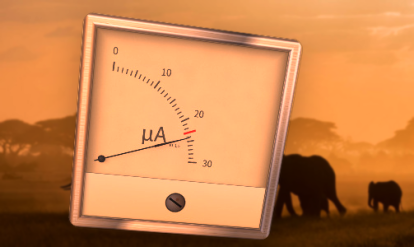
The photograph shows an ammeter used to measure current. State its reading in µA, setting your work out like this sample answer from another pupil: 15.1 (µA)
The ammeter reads 24 (µA)
